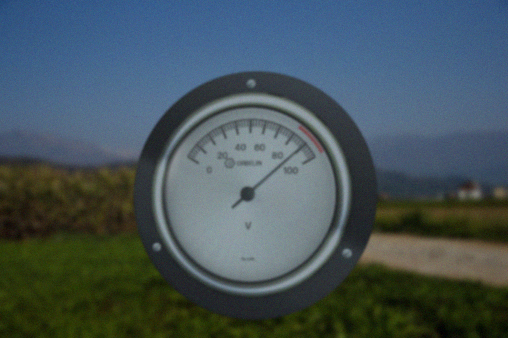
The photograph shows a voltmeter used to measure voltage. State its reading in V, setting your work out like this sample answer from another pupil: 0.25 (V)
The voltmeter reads 90 (V)
